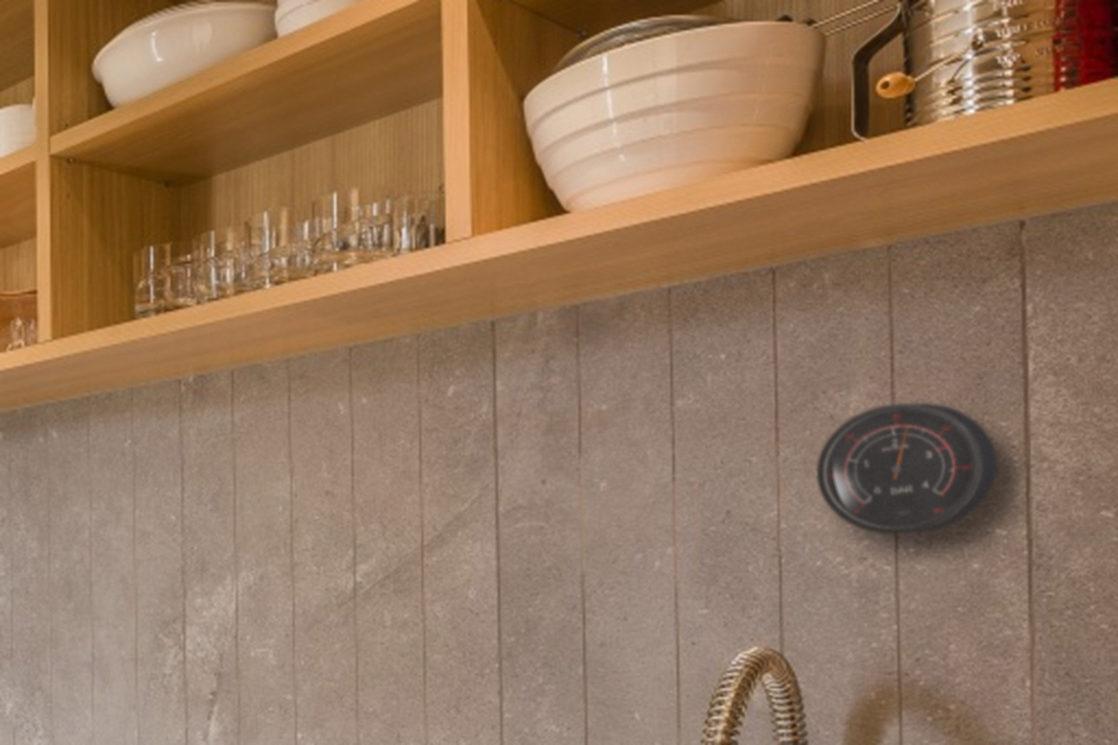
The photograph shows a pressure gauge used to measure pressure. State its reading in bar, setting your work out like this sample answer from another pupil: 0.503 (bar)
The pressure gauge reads 2.25 (bar)
